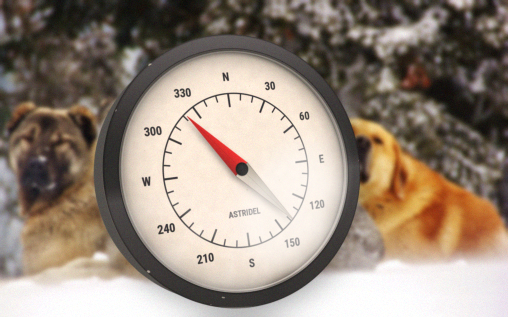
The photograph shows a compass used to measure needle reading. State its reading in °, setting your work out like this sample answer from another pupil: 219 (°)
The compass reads 320 (°)
